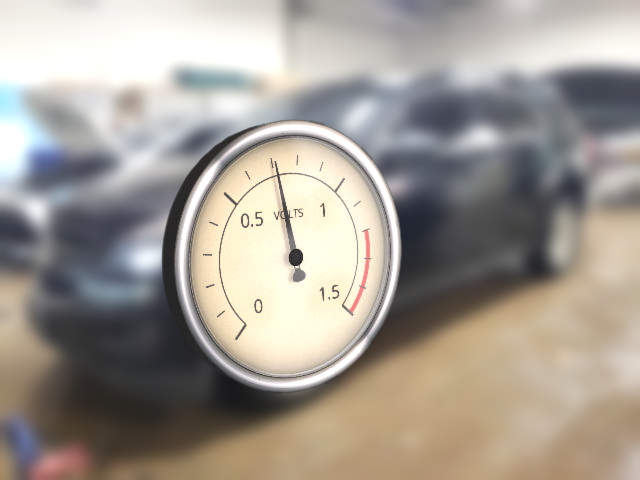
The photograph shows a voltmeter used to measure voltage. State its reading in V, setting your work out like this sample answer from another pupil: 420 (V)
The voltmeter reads 0.7 (V)
